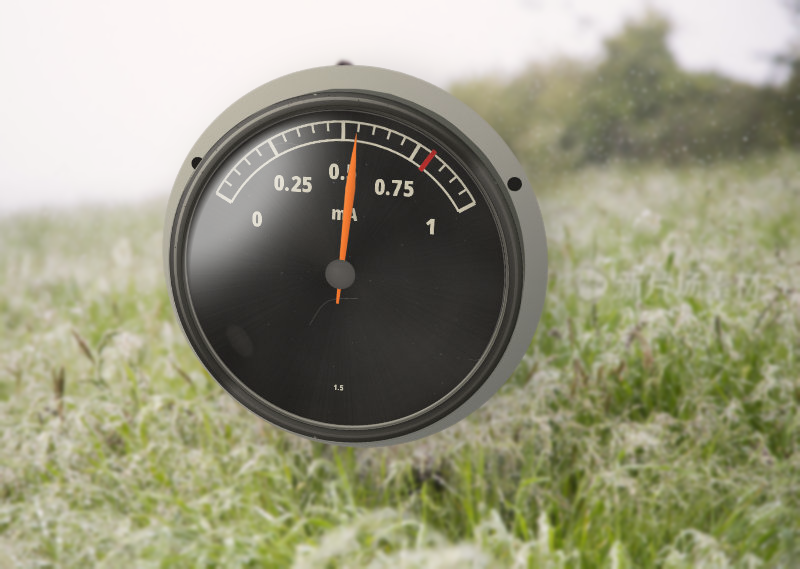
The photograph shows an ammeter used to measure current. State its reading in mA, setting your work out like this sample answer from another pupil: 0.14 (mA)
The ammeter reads 0.55 (mA)
